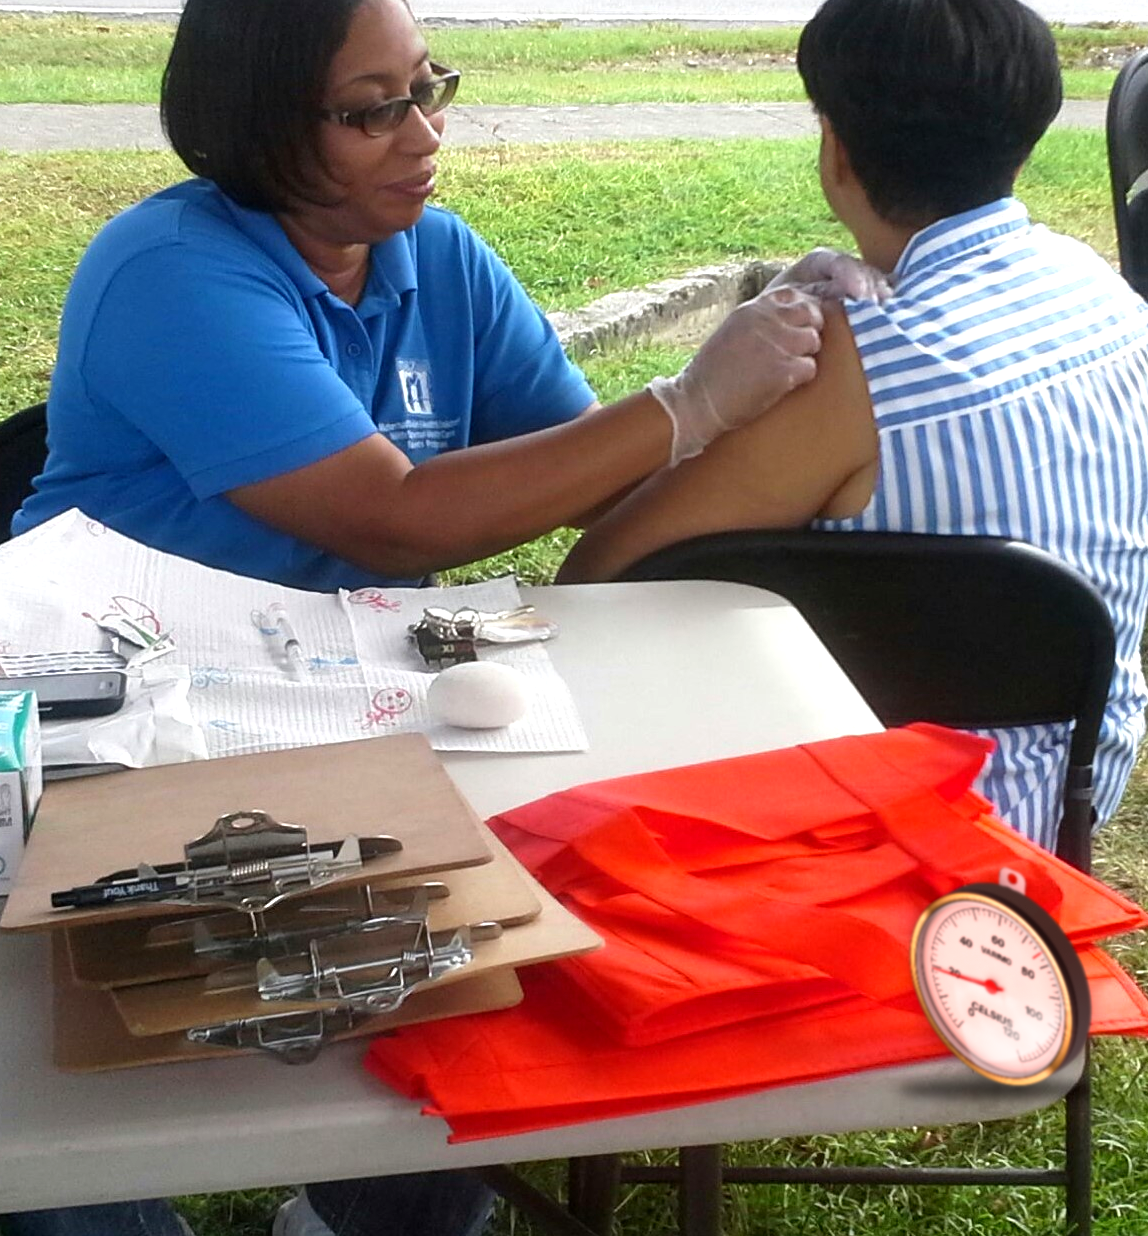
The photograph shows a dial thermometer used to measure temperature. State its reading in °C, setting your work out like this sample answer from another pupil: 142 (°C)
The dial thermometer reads 20 (°C)
